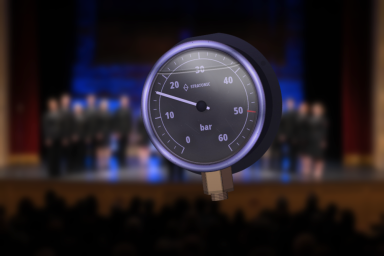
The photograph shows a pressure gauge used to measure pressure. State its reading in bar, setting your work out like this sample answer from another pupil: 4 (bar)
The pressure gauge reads 16 (bar)
